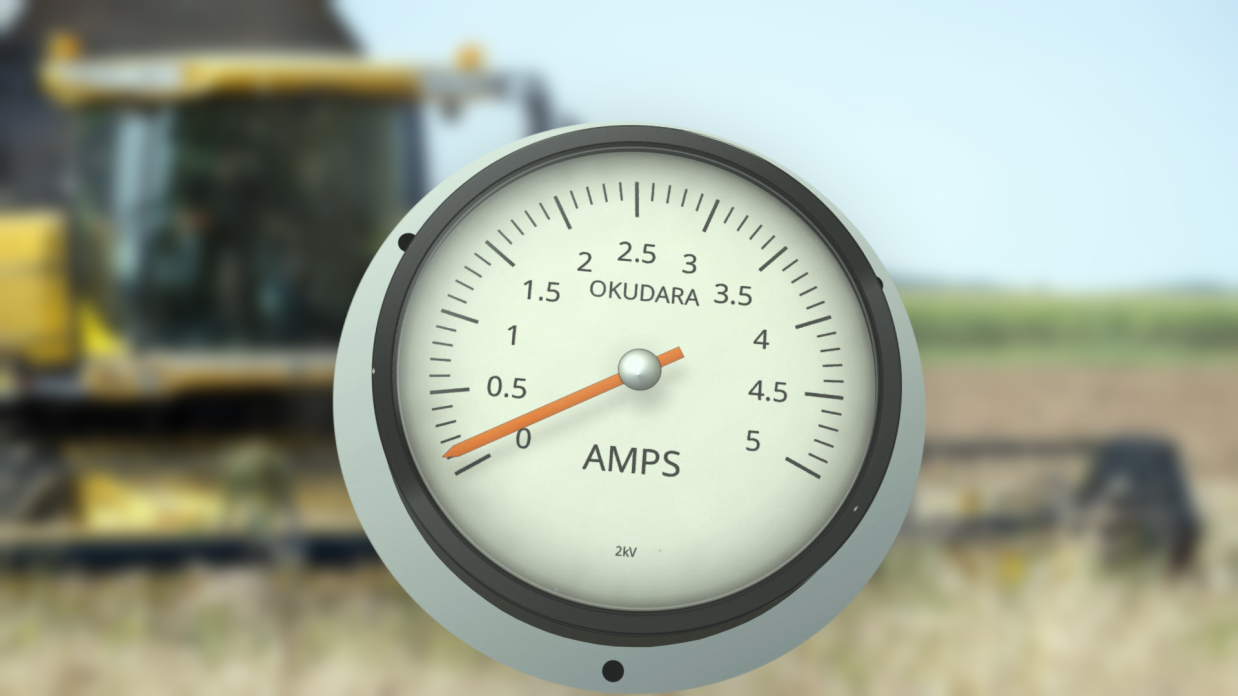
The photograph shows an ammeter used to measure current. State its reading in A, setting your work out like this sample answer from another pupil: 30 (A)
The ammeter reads 0.1 (A)
